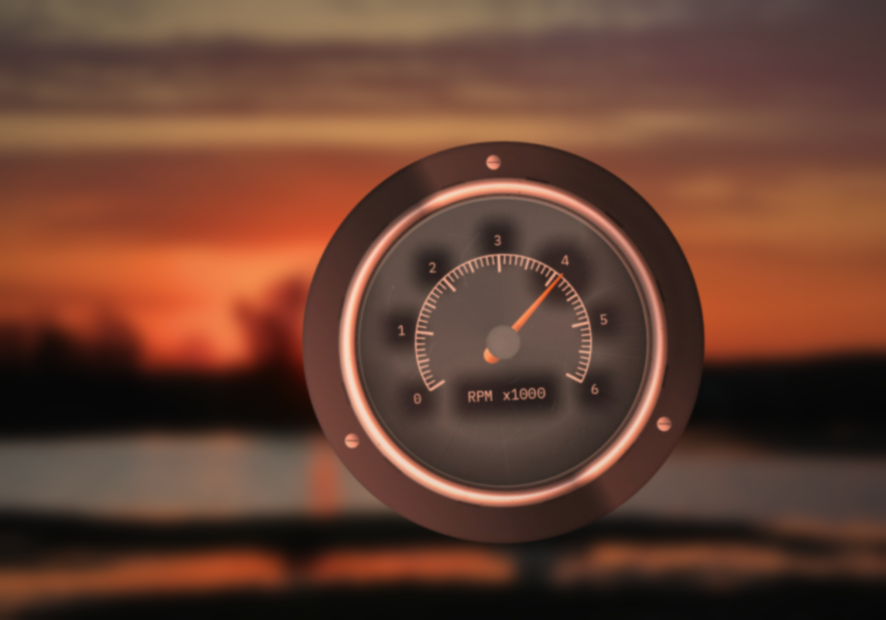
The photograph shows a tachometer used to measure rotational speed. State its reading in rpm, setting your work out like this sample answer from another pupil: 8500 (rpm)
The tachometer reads 4100 (rpm)
